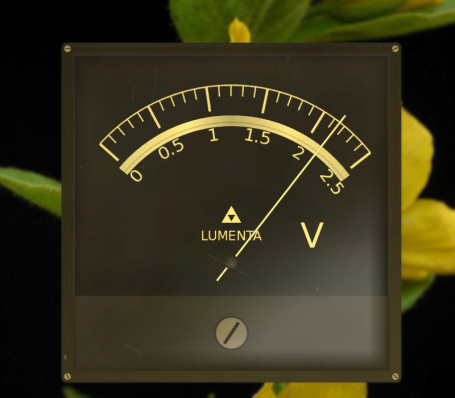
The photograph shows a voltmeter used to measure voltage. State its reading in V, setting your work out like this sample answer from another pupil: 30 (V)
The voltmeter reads 2.15 (V)
